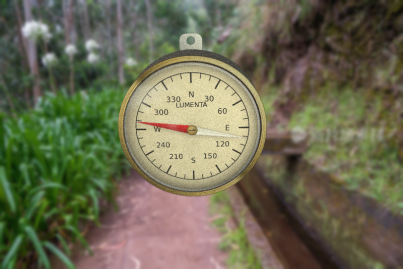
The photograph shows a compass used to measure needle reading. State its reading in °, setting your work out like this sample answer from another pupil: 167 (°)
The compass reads 280 (°)
